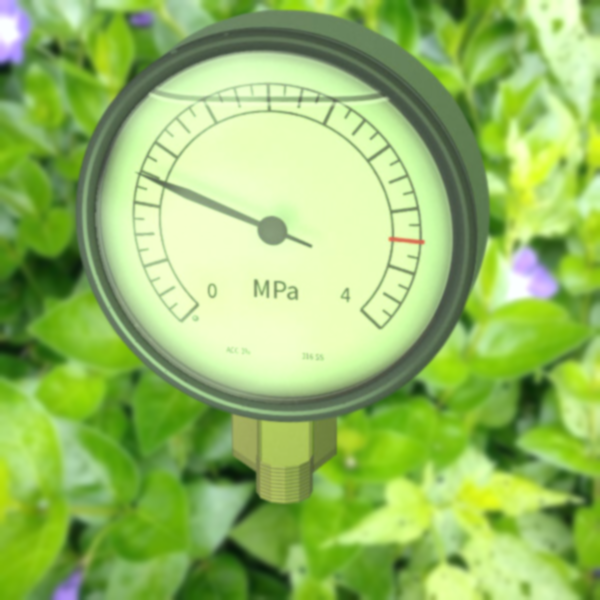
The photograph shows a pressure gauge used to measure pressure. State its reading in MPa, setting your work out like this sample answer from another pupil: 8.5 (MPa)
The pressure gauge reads 1 (MPa)
